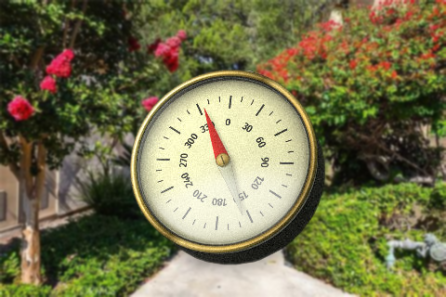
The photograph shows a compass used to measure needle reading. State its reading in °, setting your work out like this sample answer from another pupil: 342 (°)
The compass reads 335 (°)
